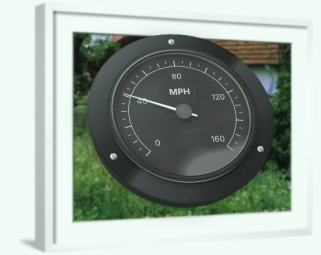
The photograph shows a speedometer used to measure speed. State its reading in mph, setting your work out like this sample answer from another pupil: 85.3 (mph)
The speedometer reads 40 (mph)
